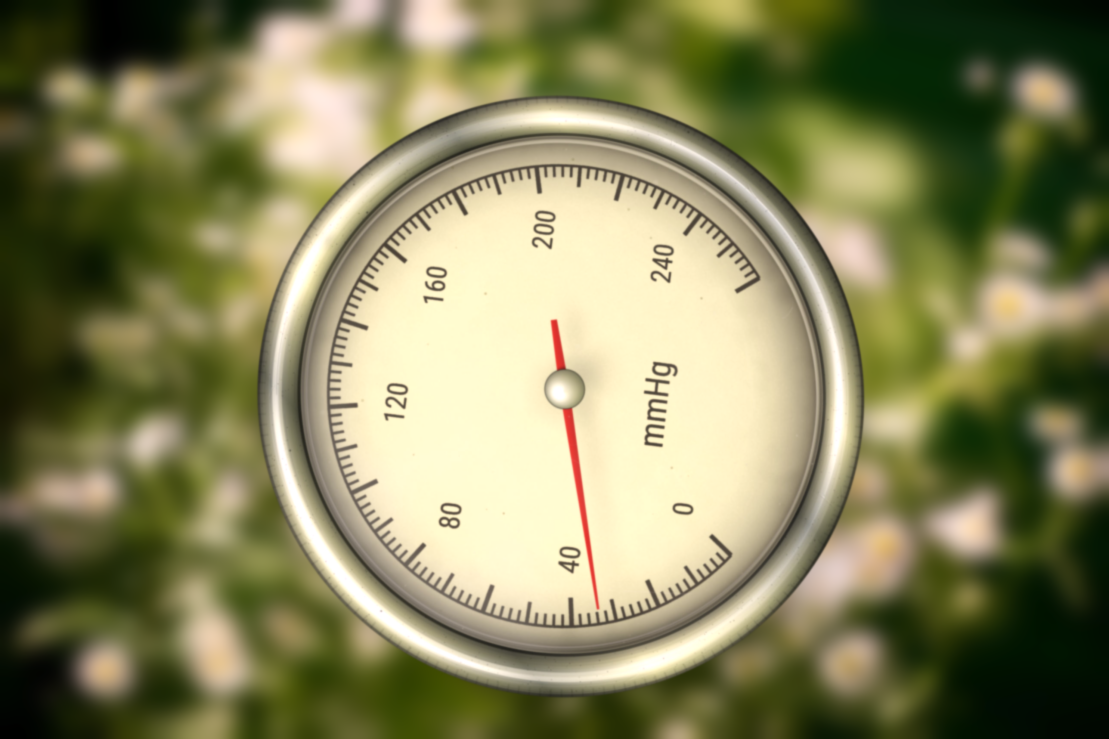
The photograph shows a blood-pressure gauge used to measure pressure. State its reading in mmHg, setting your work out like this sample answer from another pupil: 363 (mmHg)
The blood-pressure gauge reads 34 (mmHg)
